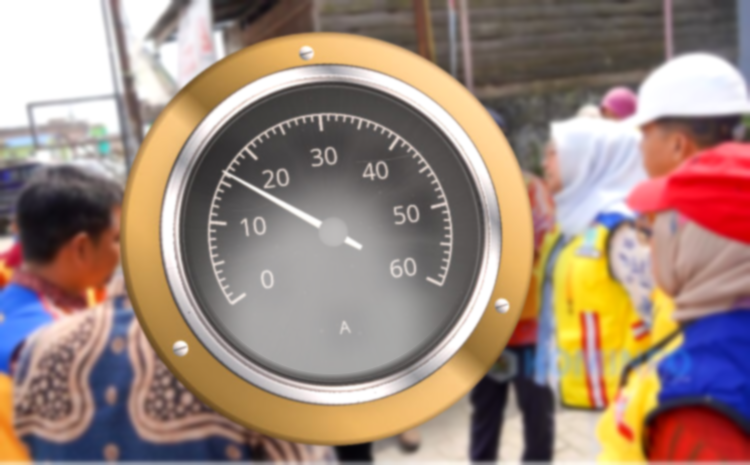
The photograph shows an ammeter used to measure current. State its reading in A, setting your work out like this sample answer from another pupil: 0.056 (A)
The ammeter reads 16 (A)
